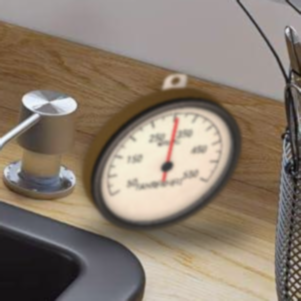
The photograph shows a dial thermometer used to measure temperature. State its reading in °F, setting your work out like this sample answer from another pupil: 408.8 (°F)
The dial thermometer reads 300 (°F)
